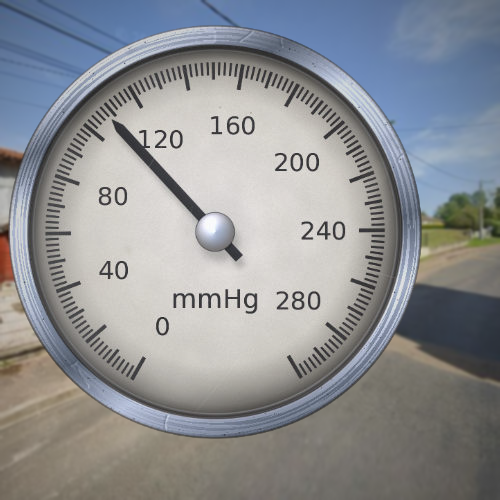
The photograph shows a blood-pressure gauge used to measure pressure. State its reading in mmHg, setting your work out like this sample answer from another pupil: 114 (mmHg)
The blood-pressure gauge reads 108 (mmHg)
